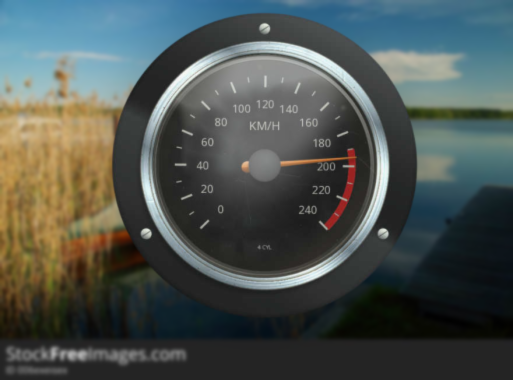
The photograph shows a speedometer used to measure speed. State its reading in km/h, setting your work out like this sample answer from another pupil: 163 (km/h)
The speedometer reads 195 (km/h)
